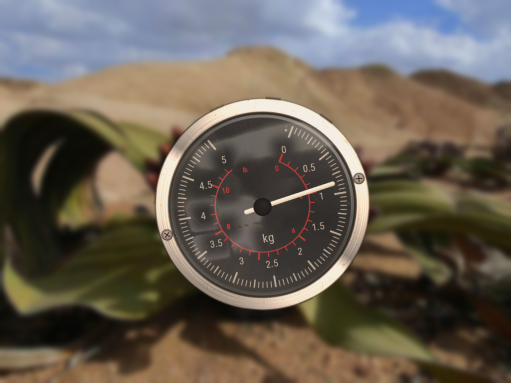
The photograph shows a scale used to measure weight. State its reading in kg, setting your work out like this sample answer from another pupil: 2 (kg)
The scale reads 0.85 (kg)
